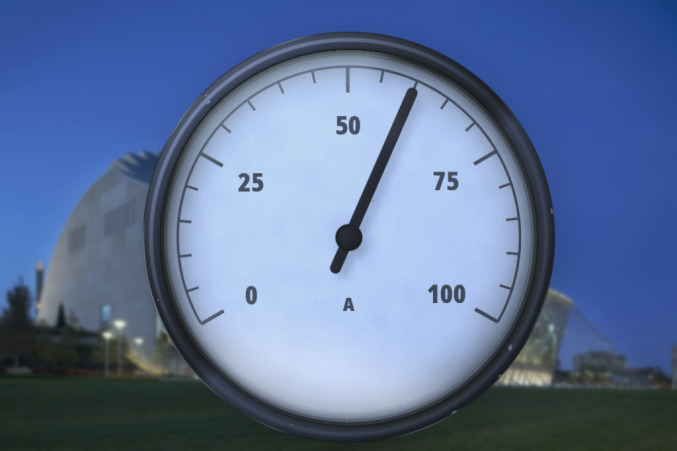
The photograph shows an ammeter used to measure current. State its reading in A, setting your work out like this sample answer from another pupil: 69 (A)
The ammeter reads 60 (A)
